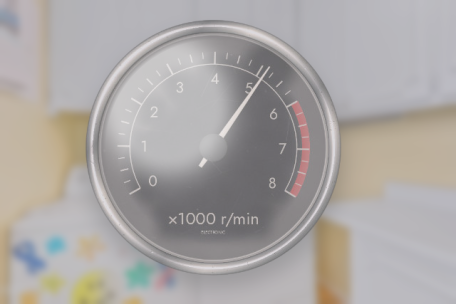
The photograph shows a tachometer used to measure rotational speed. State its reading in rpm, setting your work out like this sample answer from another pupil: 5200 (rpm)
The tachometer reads 5125 (rpm)
